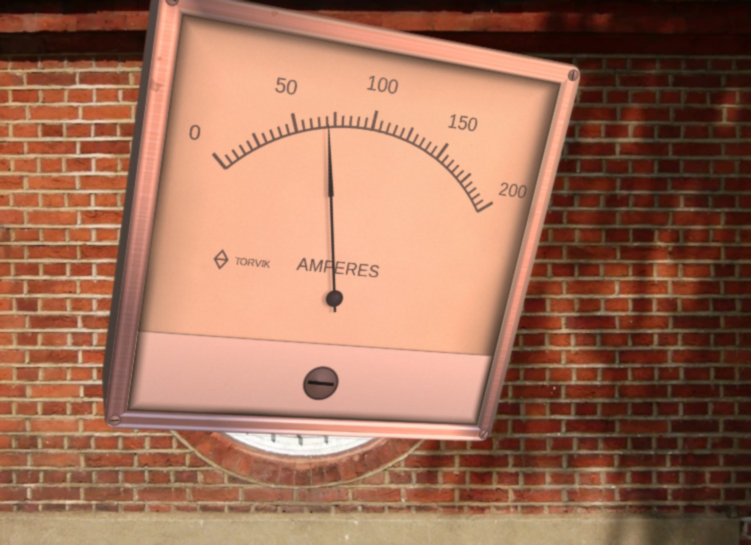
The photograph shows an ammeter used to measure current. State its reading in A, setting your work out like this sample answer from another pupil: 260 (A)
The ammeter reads 70 (A)
